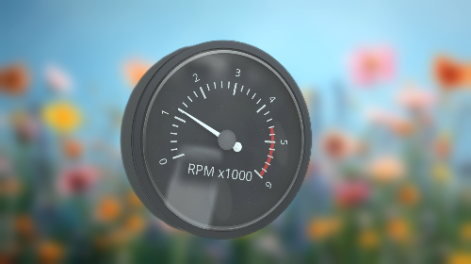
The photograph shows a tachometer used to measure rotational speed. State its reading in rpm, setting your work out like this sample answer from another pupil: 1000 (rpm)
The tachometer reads 1200 (rpm)
